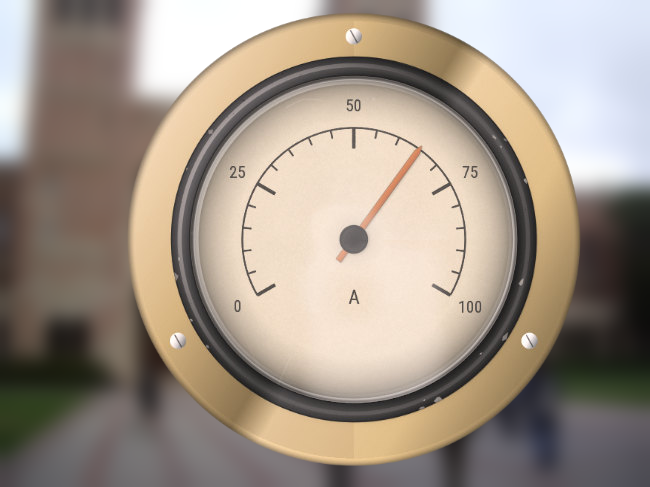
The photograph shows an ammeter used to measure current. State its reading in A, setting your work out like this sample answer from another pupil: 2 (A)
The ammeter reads 65 (A)
